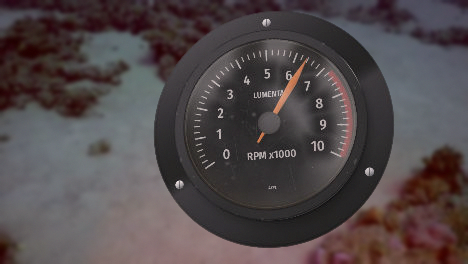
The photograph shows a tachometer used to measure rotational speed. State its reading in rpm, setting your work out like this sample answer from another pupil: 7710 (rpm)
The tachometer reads 6400 (rpm)
